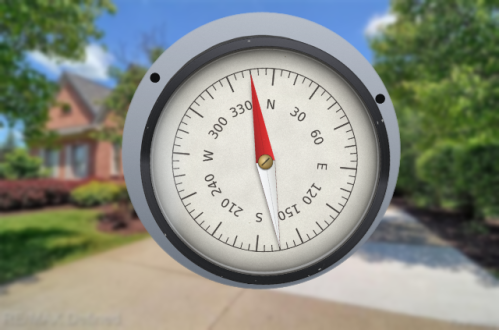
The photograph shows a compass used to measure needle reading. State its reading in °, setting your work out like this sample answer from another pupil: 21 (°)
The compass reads 345 (°)
